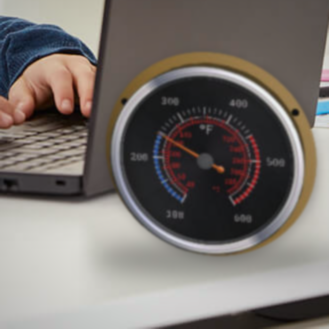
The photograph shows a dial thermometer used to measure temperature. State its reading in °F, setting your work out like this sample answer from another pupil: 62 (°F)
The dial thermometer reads 250 (°F)
